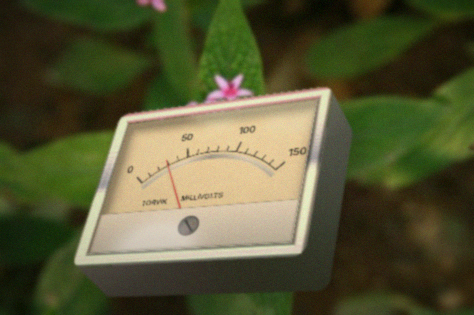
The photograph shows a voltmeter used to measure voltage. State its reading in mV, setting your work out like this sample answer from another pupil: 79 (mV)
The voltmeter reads 30 (mV)
